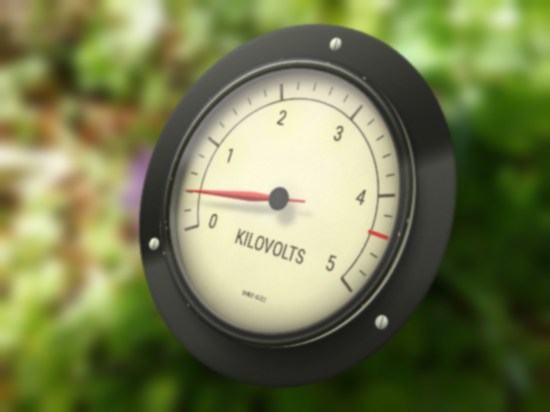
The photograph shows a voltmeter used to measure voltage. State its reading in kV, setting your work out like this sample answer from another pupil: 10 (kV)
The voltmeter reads 0.4 (kV)
